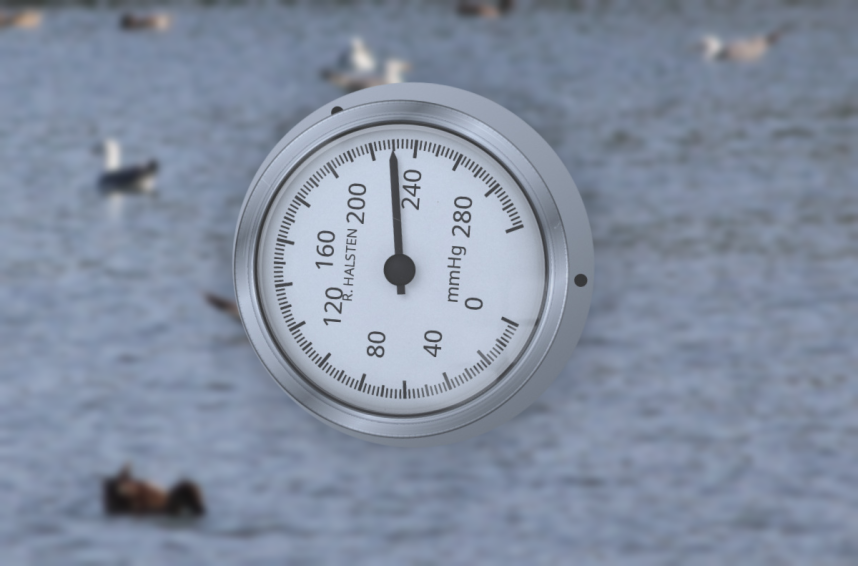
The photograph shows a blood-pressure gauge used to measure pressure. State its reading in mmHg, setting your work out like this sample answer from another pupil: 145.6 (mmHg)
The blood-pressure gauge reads 230 (mmHg)
